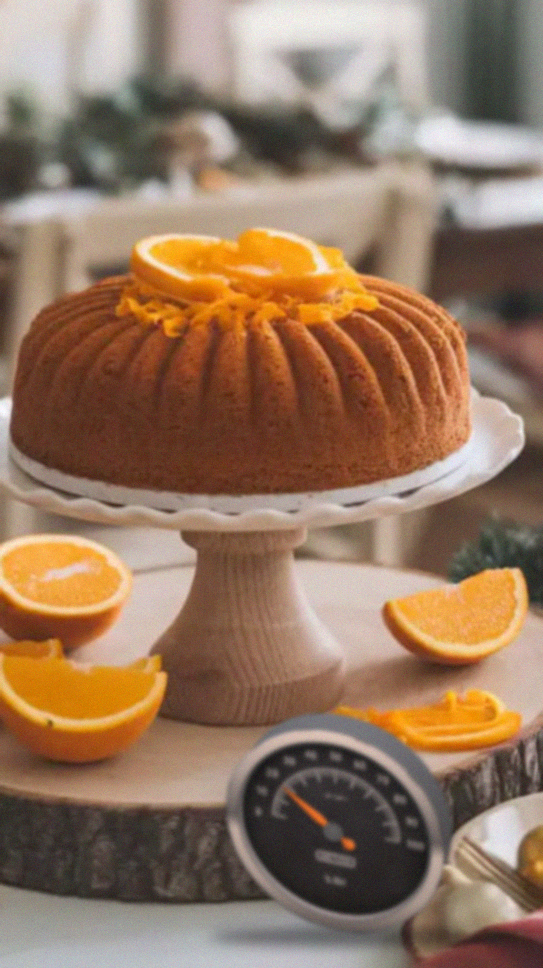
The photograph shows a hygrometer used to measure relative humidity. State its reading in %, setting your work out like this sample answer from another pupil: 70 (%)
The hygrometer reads 20 (%)
